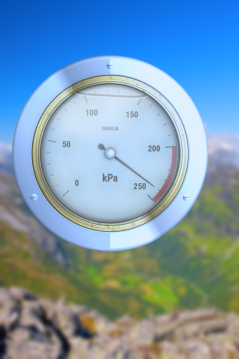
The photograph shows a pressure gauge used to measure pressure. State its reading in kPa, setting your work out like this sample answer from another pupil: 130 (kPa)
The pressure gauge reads 240 (kPa)
